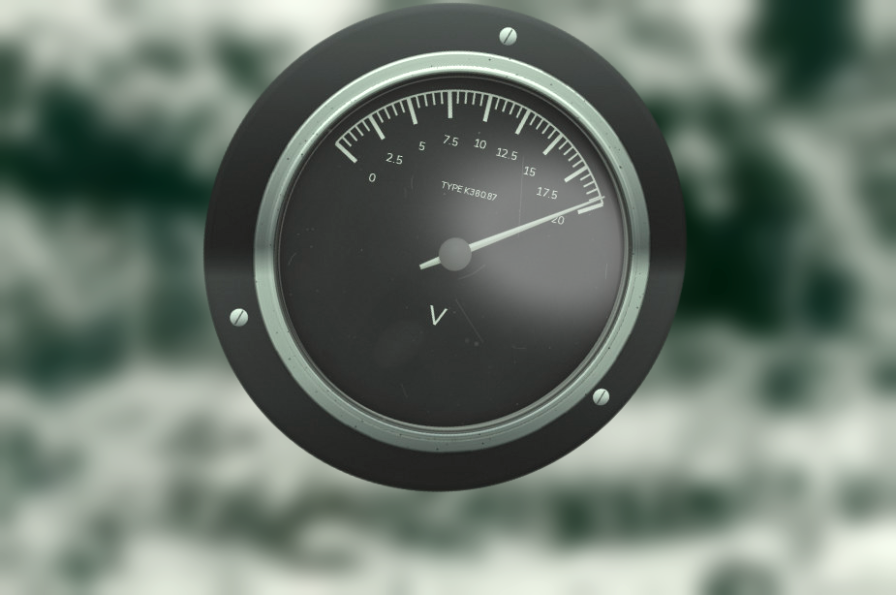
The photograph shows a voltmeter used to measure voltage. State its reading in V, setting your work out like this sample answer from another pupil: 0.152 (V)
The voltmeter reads 19.5 (V)
